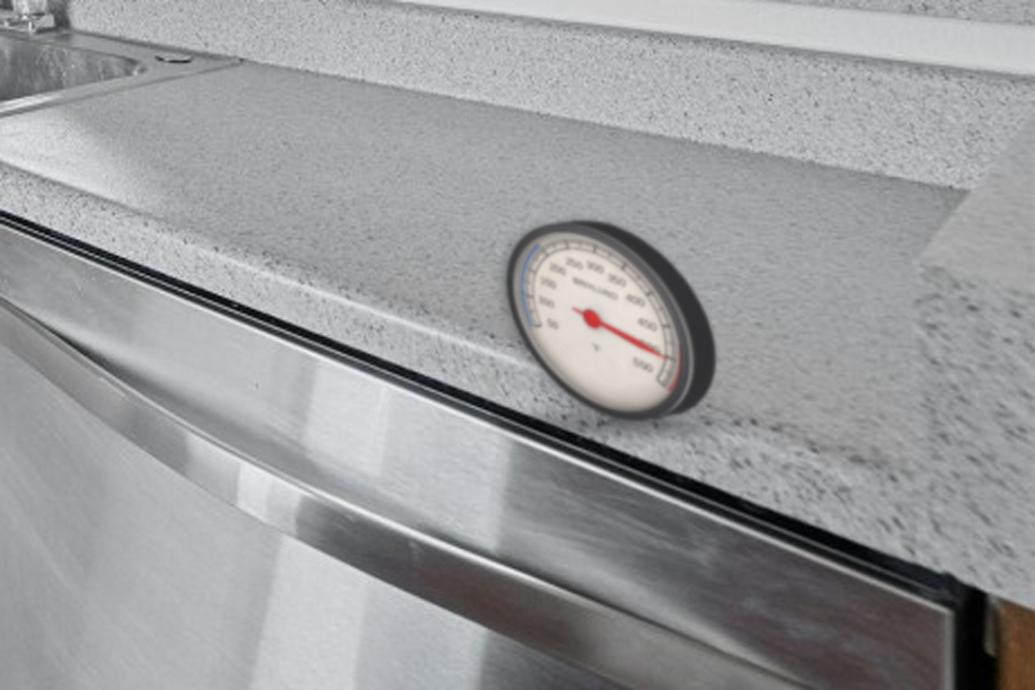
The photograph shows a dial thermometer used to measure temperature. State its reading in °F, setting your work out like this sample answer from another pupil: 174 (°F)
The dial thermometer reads 500 (°F)
